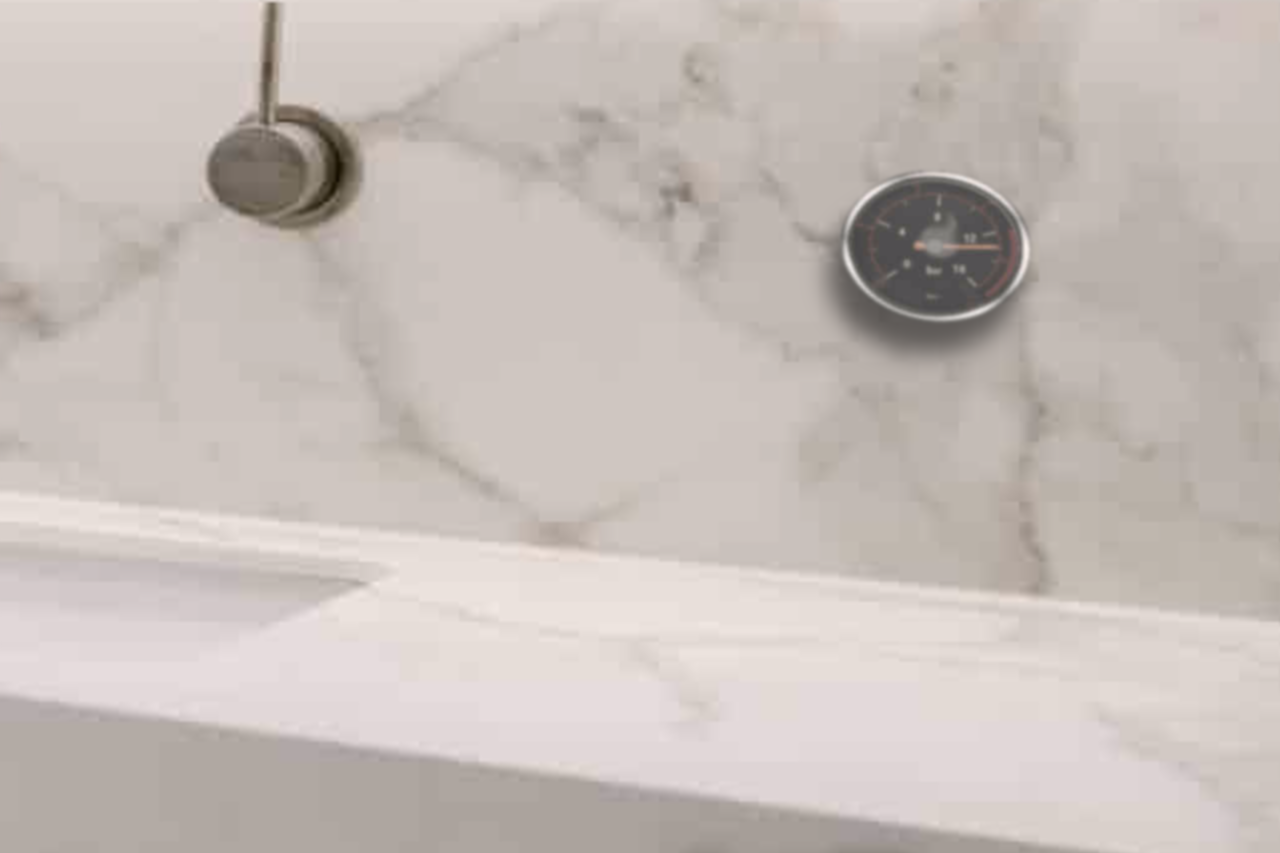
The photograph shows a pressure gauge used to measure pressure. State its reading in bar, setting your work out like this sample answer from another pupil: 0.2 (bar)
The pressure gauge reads 13 (bar)
